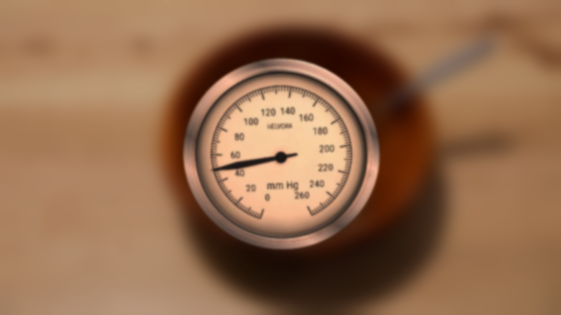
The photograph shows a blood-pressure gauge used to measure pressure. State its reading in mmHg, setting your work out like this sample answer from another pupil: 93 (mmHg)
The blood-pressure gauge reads 50 (mmHg)
